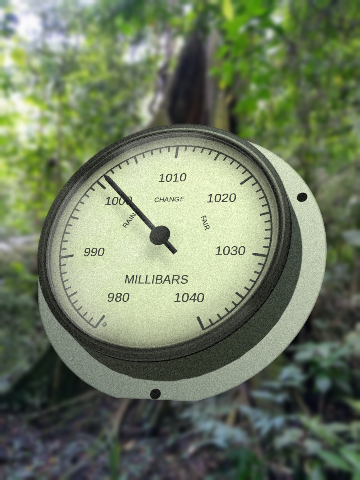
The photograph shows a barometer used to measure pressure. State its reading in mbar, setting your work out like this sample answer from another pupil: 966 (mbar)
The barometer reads 1001 (mbar)
